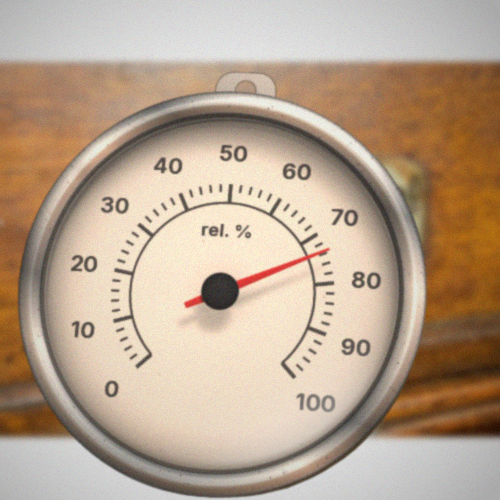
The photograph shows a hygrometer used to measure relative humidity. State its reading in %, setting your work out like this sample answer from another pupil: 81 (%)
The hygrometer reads 74 (%)
